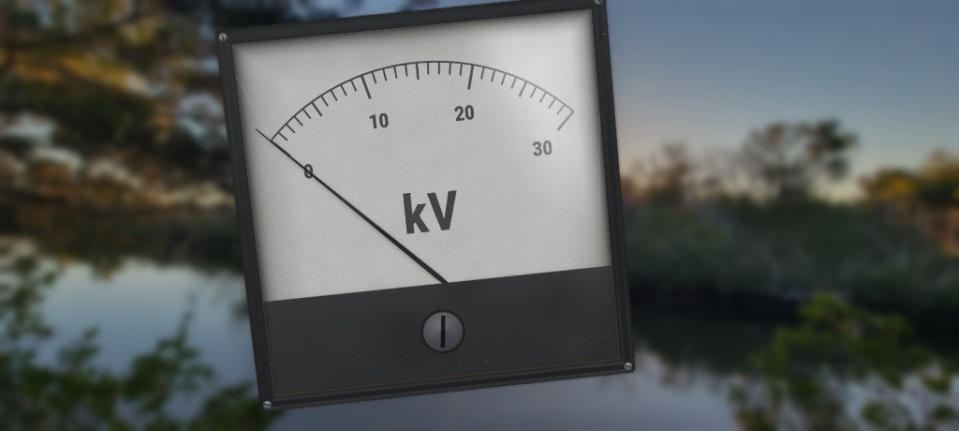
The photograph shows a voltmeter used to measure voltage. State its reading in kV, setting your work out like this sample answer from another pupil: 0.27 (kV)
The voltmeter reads 0 (kV)
